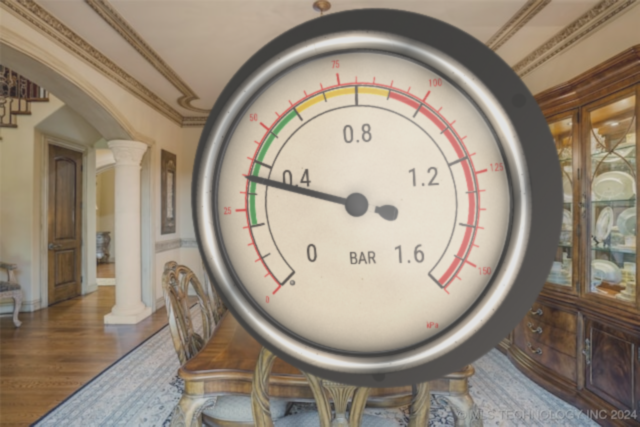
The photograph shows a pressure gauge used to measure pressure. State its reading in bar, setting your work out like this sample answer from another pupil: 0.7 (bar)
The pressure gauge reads 0.35 (bar)
